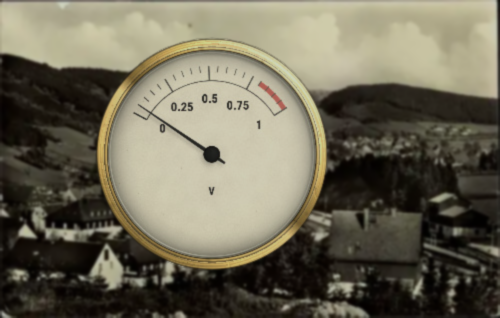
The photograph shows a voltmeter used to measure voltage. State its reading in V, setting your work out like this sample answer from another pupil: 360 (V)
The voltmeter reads 0.05 (V)
